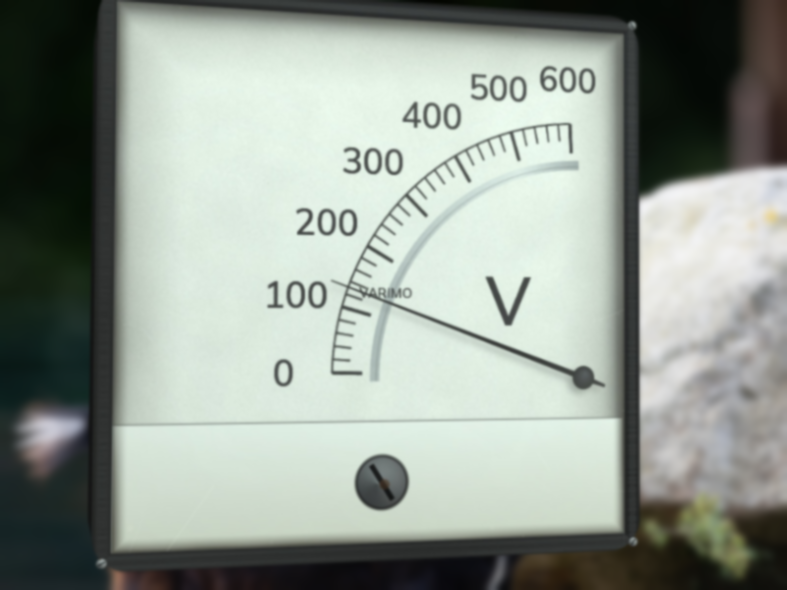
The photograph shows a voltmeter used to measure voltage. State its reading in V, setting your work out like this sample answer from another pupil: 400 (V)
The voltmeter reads 130 (V)
